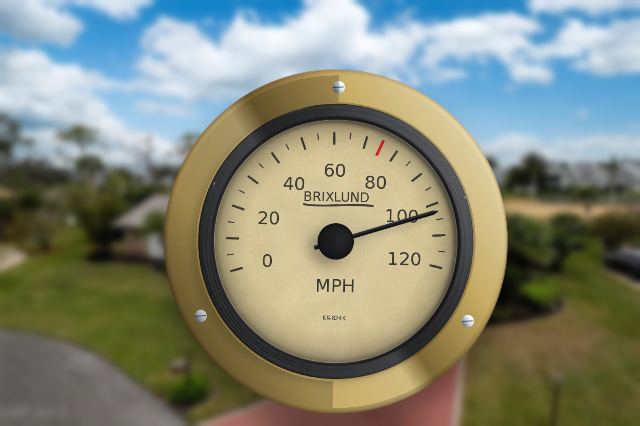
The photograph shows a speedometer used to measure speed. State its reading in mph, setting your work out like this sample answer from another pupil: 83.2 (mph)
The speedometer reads 102.5 (mph)
